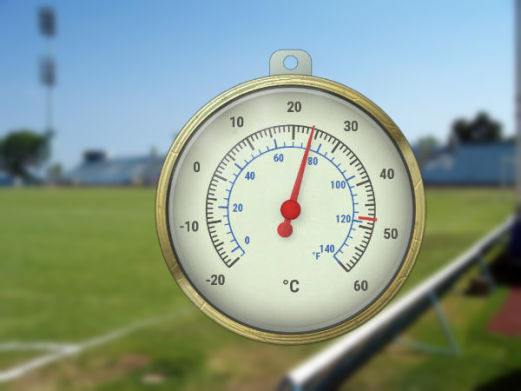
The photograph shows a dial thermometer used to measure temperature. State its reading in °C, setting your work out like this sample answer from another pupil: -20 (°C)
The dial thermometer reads 24 (°C)
